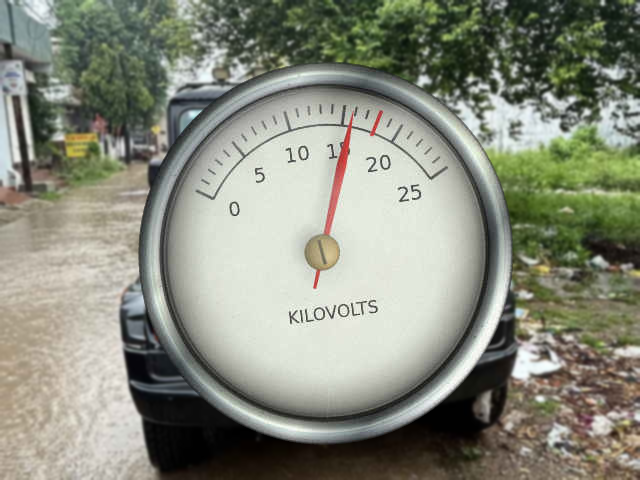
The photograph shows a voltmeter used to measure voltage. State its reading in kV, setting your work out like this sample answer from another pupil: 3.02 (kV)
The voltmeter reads 16 (kV)
